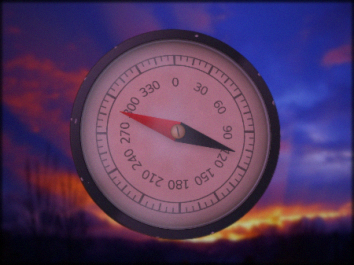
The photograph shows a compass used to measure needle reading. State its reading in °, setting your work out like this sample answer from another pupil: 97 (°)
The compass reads 290 (°)
